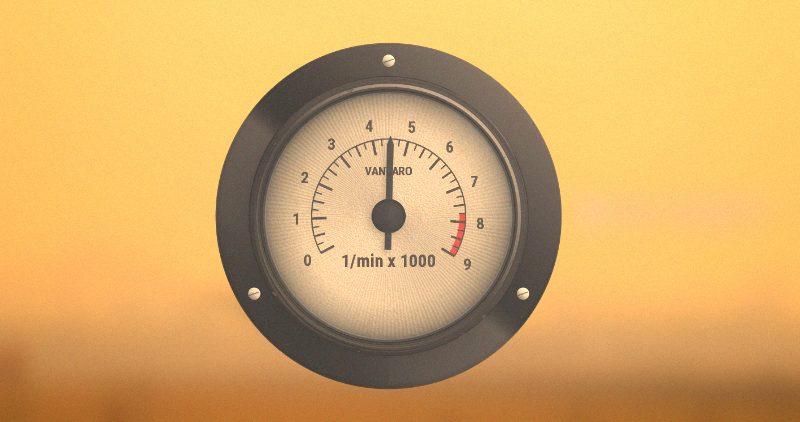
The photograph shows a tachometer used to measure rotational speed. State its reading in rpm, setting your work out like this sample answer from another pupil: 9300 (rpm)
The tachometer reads 4500 (rpm)
